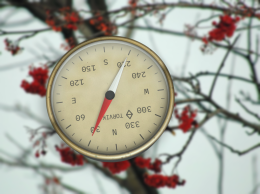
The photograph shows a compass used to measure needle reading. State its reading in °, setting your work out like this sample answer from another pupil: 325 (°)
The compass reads 30 (°)
